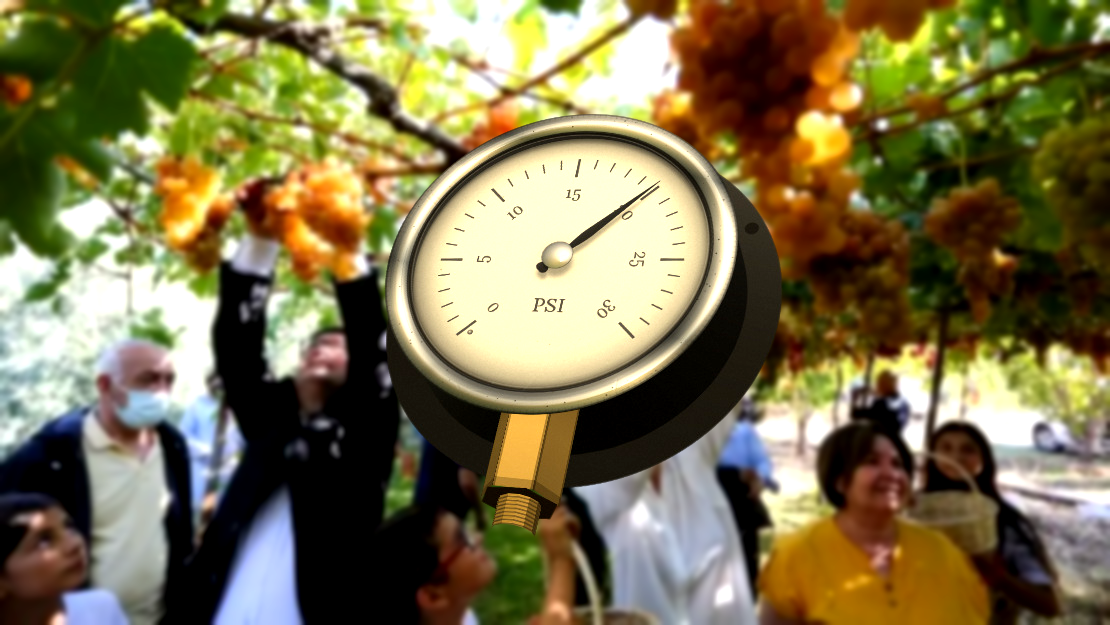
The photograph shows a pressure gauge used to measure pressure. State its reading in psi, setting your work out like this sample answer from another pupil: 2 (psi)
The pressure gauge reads 20 (psi)
